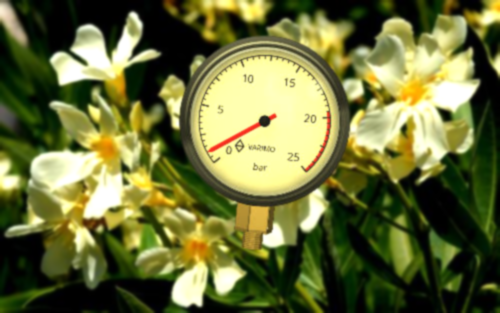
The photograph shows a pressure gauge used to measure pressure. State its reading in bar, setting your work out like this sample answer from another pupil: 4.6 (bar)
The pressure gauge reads 1 (bar)
